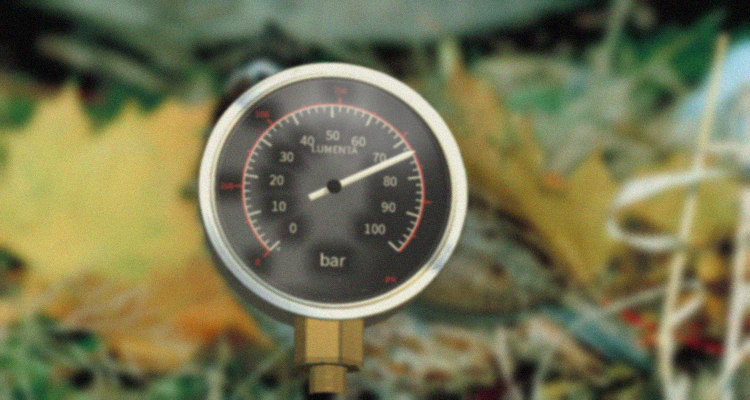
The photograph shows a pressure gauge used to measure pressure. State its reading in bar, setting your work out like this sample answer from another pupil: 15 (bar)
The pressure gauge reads 74 (bar)
